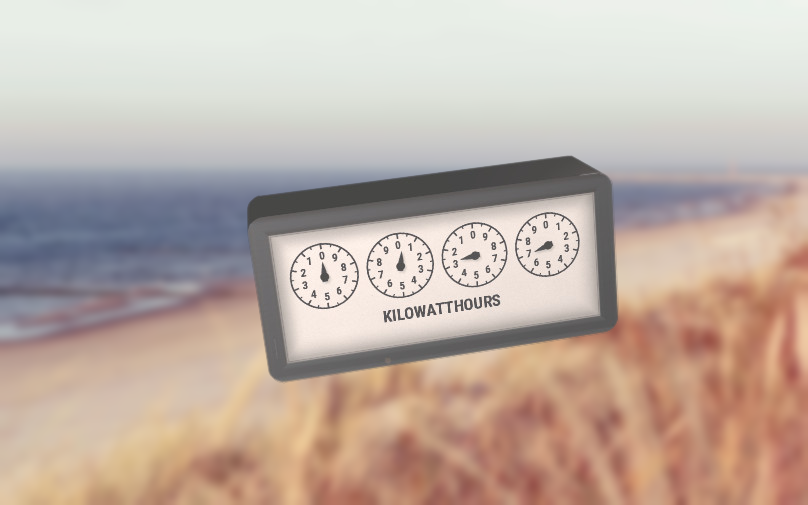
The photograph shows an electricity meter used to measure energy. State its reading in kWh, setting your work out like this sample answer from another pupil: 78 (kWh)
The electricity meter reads 27 (kWh)
